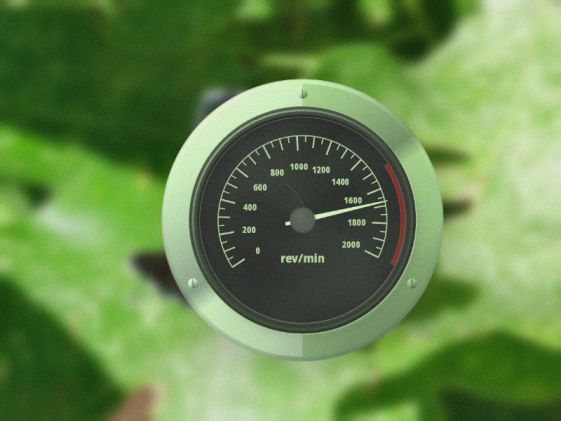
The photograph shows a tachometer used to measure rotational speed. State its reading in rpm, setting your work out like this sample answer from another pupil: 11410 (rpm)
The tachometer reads 1675 (rpm)
